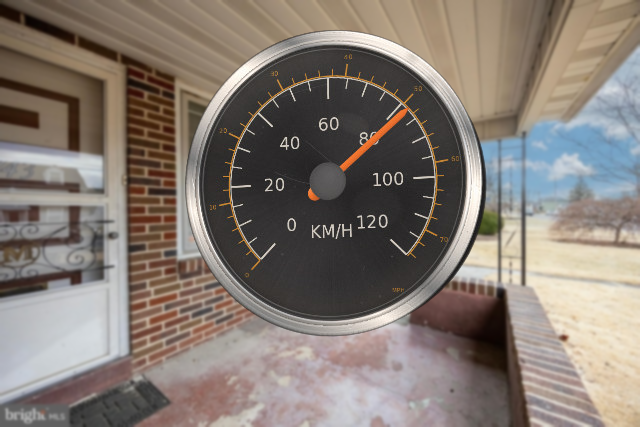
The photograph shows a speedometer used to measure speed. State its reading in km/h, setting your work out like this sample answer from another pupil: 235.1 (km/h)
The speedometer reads 82.5 (km/h)
